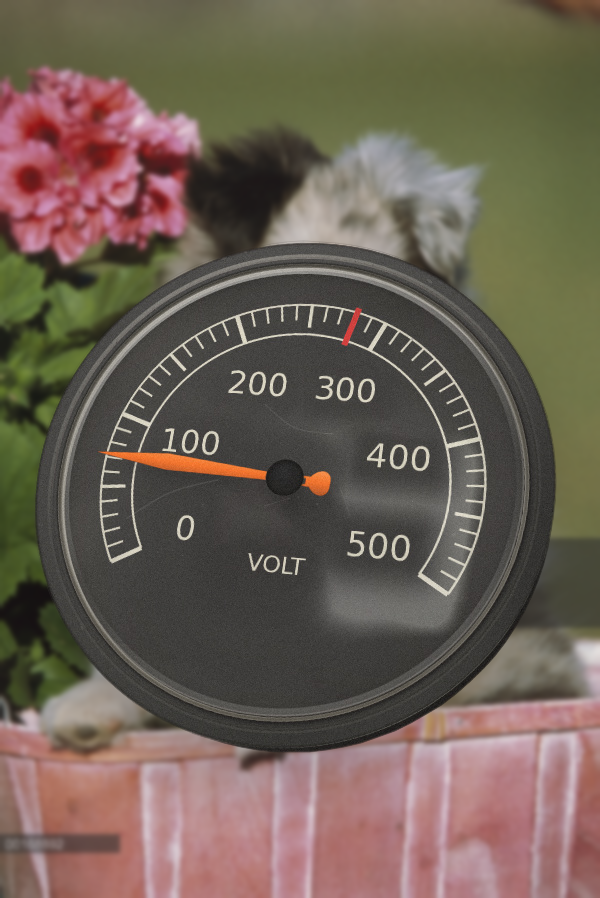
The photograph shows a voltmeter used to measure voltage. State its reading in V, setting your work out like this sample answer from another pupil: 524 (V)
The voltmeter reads 70 (V)
